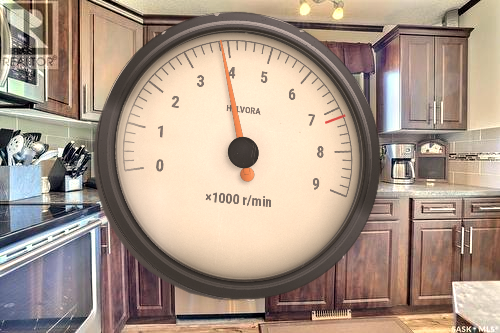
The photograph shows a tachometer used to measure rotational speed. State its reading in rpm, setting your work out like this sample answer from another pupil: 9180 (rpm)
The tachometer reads 3800 (rpm)
